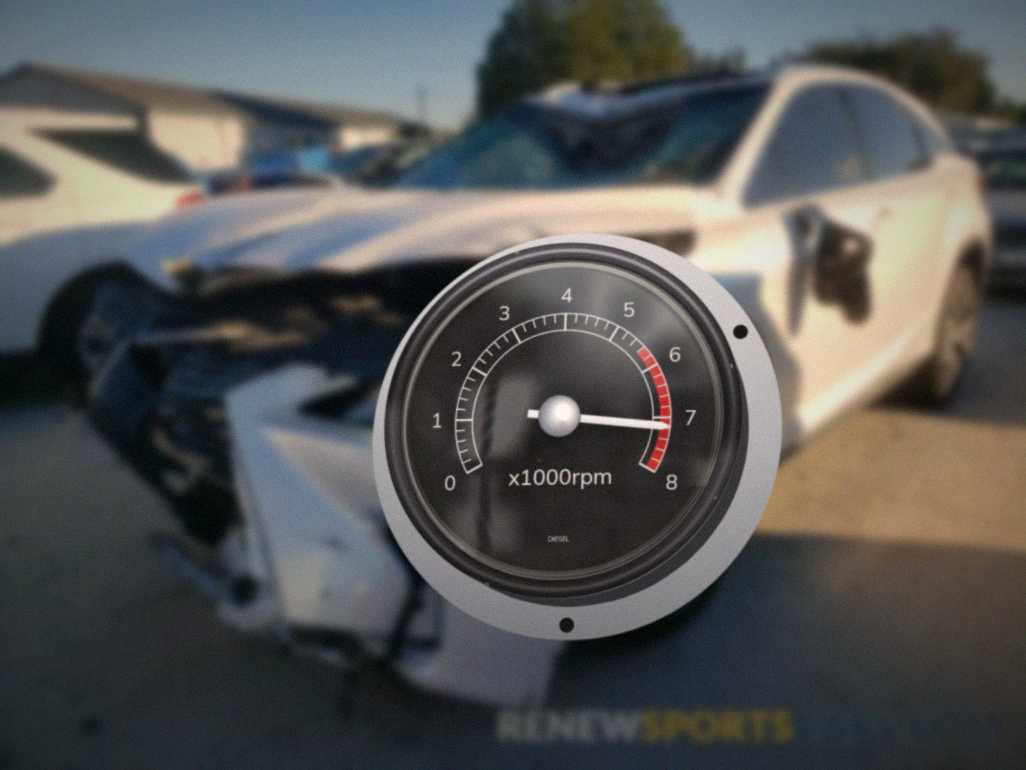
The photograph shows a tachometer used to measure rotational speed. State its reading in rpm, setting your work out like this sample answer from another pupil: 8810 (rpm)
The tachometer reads 7200 (rpm)
